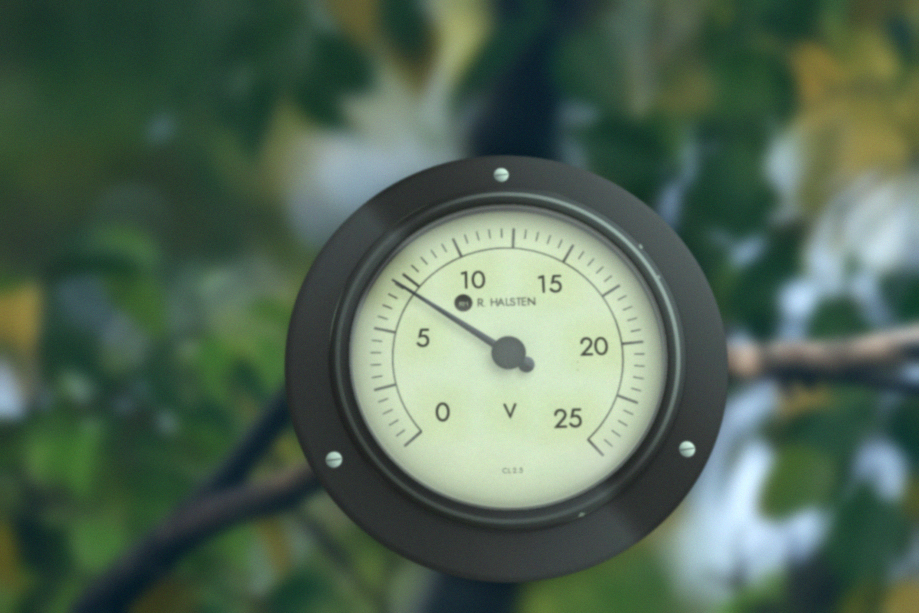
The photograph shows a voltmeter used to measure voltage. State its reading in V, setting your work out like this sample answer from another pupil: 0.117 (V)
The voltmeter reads 7 (V)
